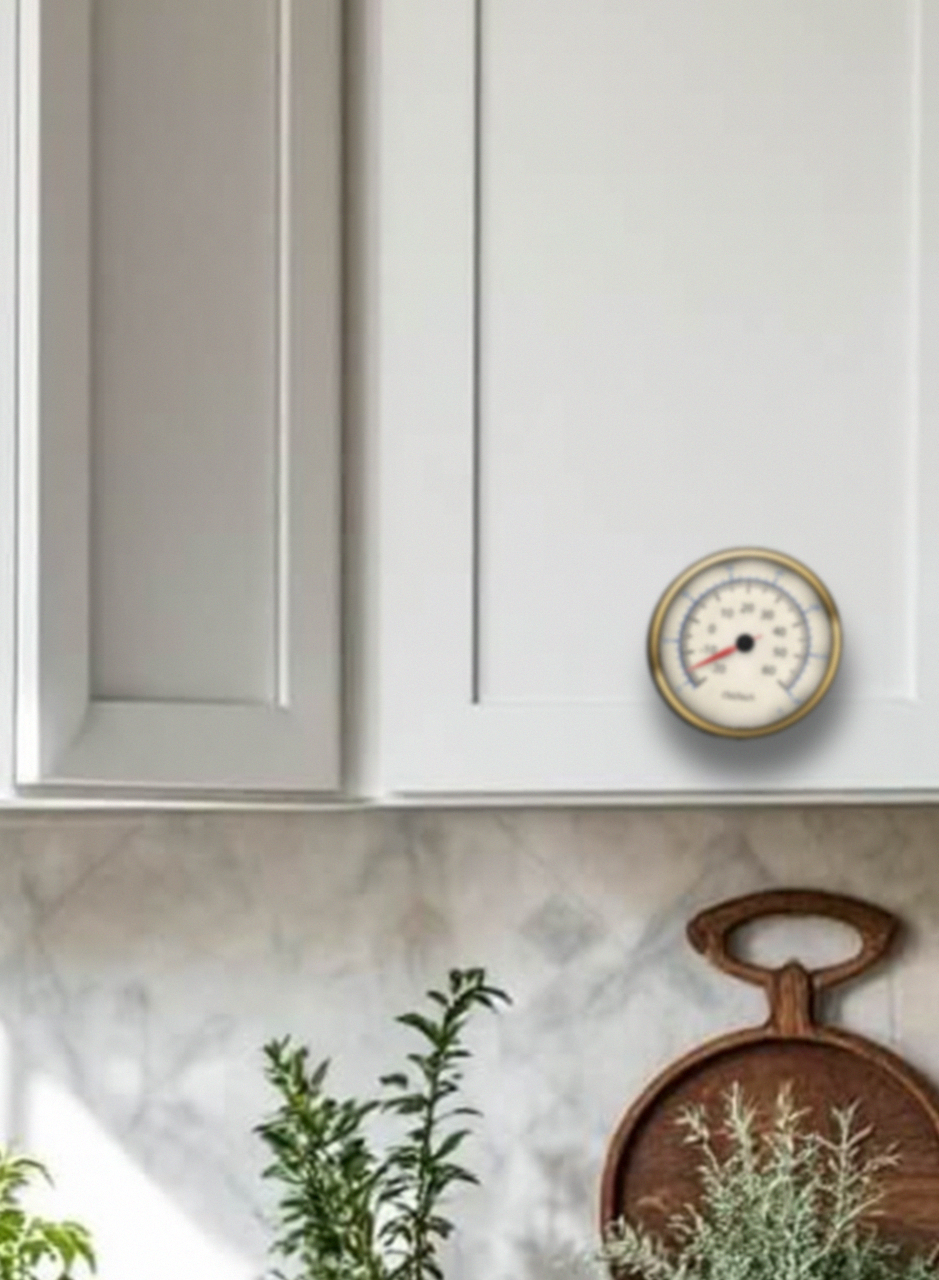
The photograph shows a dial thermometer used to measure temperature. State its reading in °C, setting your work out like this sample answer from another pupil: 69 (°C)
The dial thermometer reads -15 (°C)
